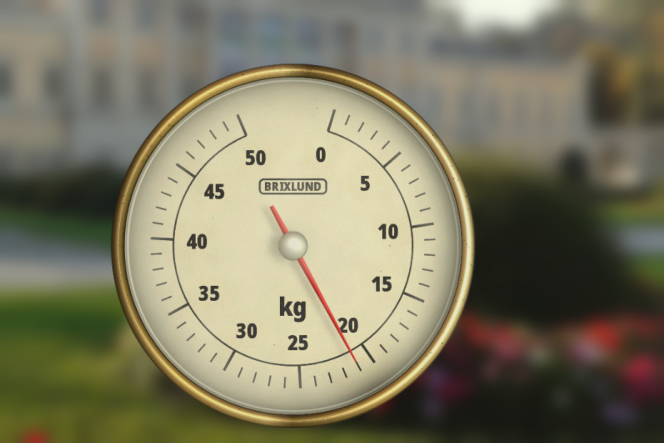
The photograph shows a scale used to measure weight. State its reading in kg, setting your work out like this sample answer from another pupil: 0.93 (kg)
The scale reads 21 (kg)
